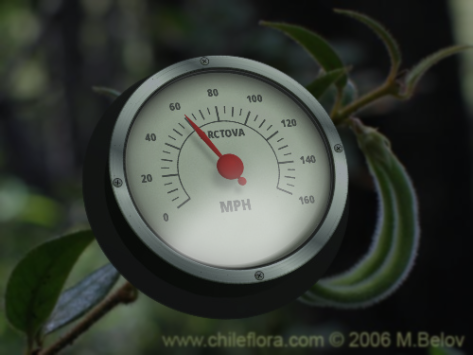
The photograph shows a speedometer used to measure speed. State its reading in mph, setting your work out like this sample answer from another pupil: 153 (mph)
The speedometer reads 60 (mph)
